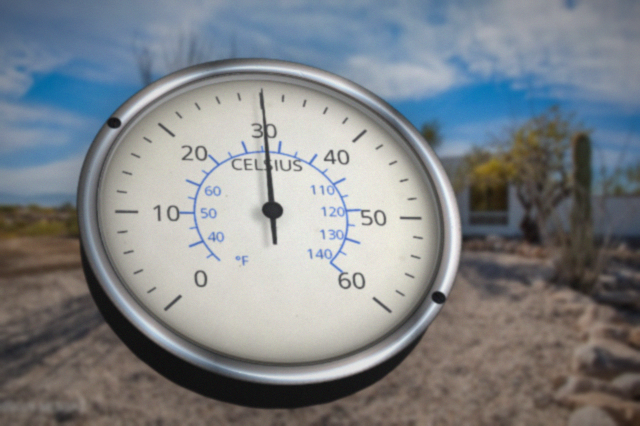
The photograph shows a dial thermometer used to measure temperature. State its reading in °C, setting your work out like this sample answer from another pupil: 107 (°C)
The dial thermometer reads 30 (°C)
